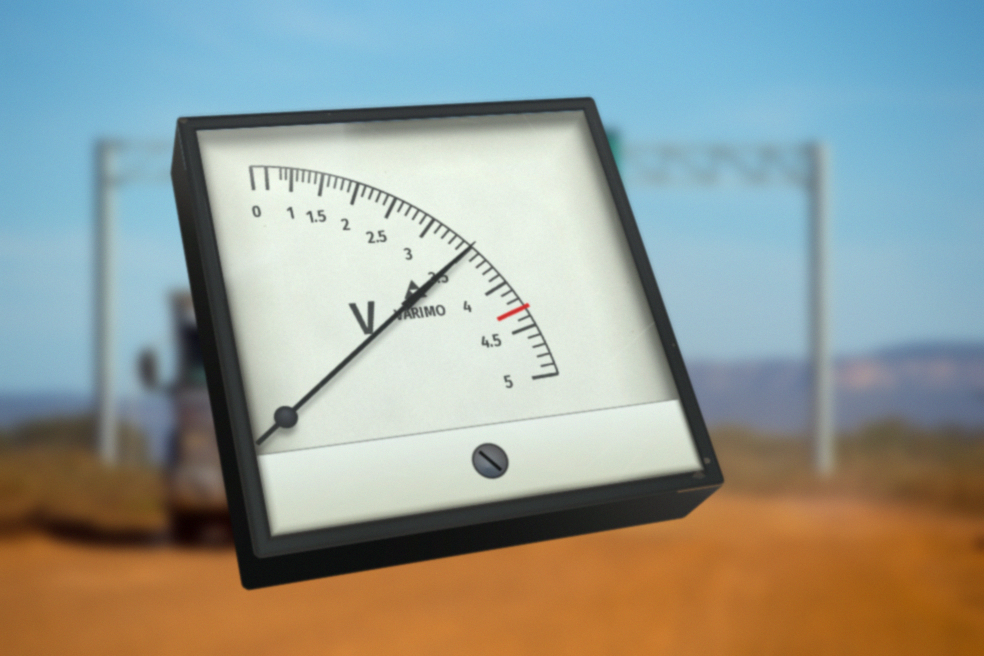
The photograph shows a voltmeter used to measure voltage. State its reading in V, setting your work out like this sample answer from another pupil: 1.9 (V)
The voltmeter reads 3.5 (V)
